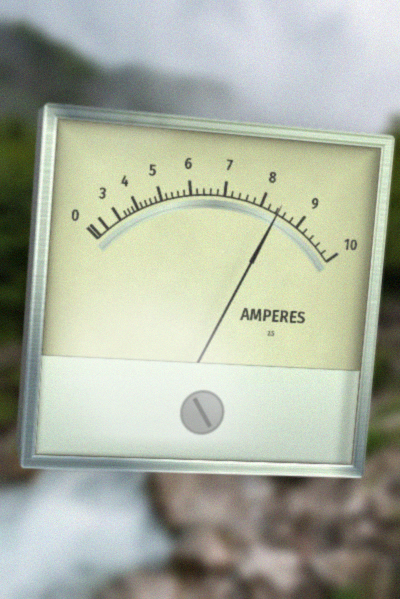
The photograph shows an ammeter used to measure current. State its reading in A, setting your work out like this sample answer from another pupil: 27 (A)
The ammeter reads 8.4 (A)
